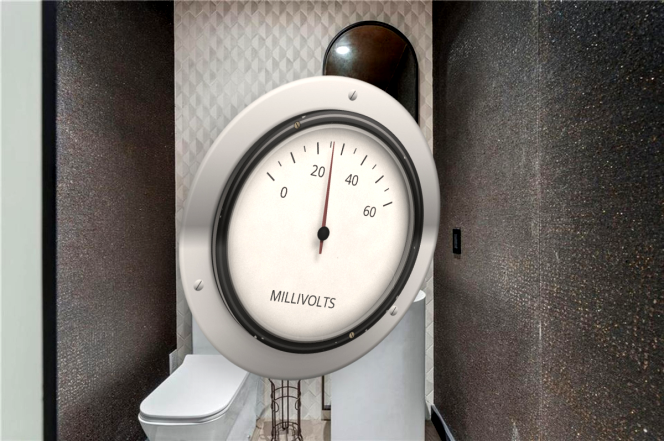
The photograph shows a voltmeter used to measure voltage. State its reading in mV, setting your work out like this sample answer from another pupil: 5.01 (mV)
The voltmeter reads 25 (mV)
